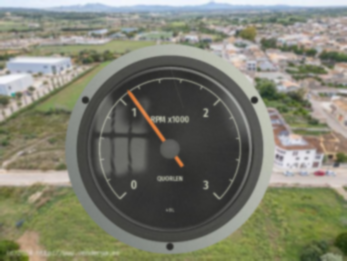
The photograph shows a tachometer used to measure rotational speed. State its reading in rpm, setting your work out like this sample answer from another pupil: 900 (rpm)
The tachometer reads 1100 (rpm)
